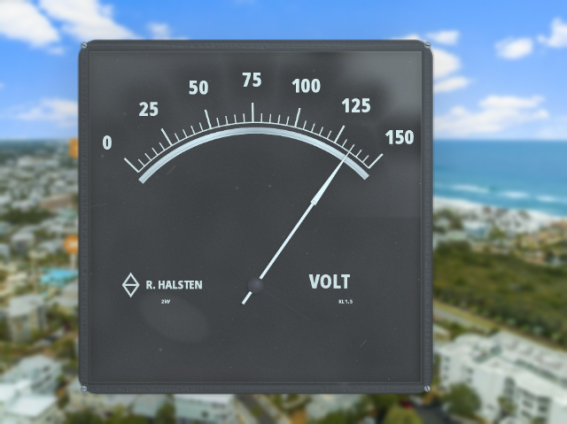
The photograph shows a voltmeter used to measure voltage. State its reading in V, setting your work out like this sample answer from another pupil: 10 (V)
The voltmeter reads 135 (V)
